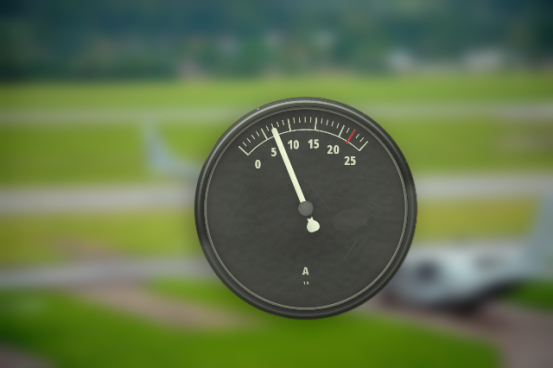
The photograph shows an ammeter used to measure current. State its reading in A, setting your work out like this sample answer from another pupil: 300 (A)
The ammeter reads 7 (A)
